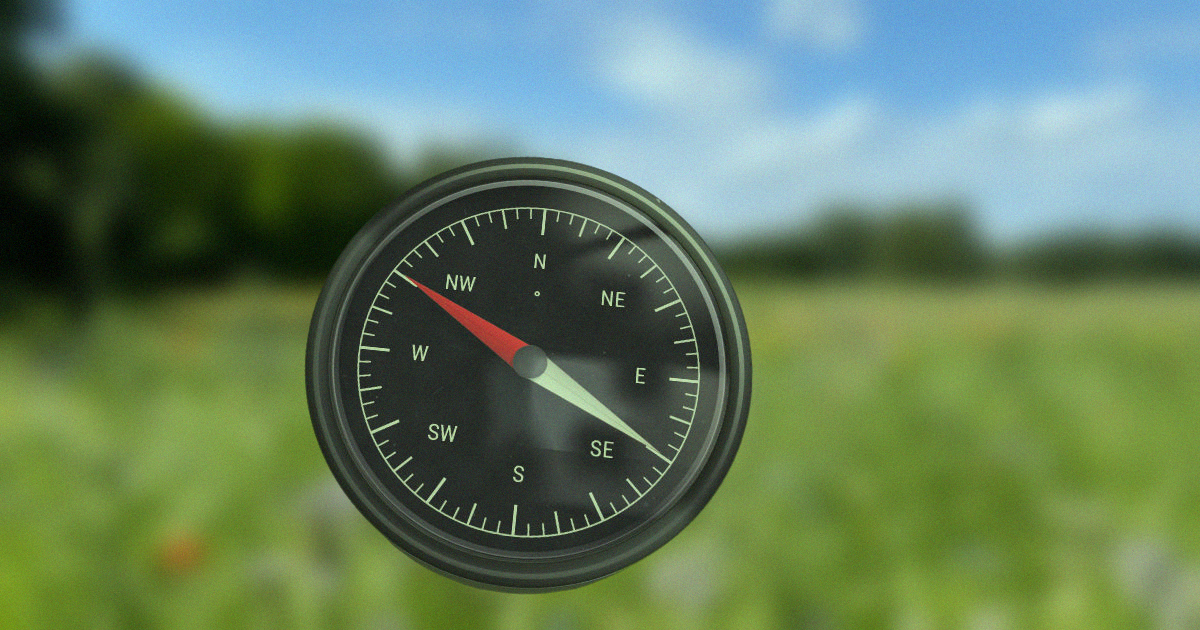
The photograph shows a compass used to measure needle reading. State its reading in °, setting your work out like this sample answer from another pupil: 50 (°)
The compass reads 300 (°)
